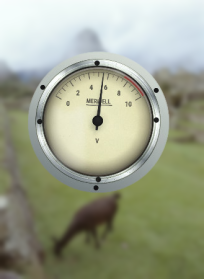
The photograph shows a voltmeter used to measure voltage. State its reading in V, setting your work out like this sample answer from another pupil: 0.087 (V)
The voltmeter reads 5.5 (V)
